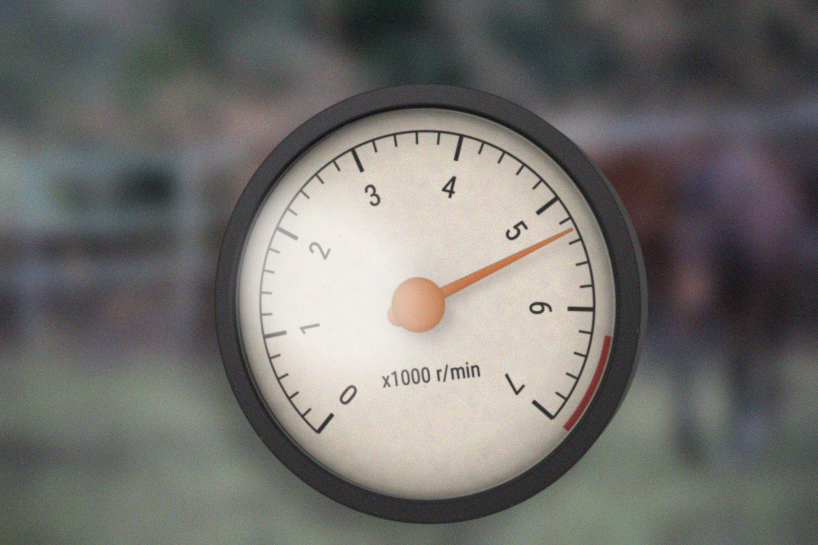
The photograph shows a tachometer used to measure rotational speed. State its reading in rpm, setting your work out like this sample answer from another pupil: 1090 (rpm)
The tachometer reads 5300 (rpm)
